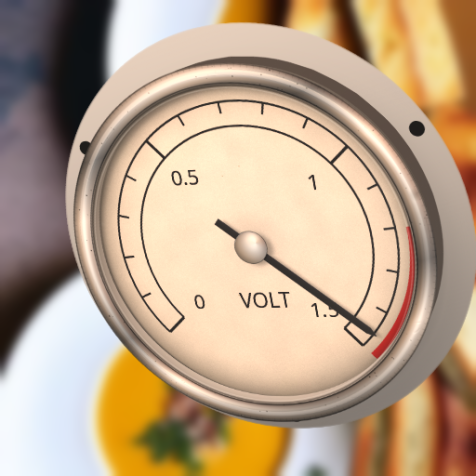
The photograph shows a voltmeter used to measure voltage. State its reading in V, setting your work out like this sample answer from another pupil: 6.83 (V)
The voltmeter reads 1.45 (V)
